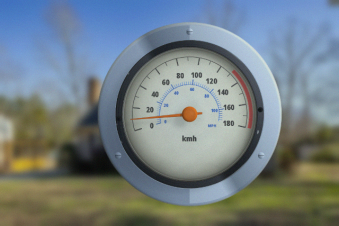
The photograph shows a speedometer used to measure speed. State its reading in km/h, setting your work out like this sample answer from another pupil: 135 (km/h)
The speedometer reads 10 (km/h)
